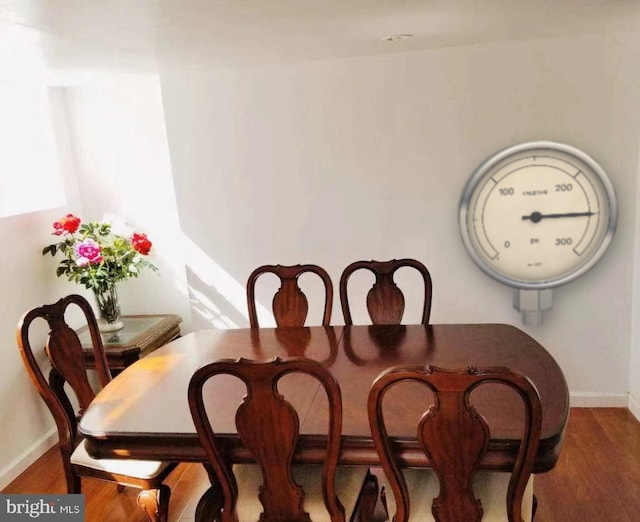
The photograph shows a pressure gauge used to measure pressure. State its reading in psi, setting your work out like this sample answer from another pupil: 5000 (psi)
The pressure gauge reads 250 (psi)
